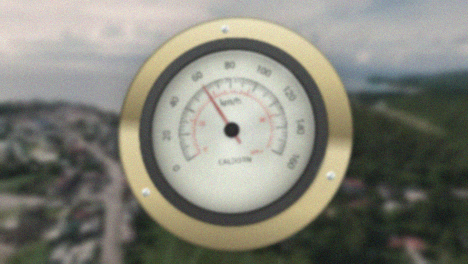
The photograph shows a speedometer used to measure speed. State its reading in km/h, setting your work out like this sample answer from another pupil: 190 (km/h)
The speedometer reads 60 (km/h)
